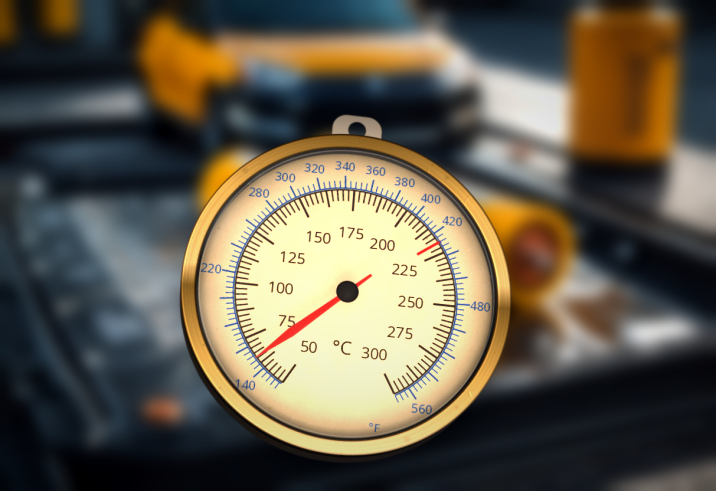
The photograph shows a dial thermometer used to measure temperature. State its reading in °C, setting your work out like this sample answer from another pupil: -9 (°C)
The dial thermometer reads 65 (°C)
